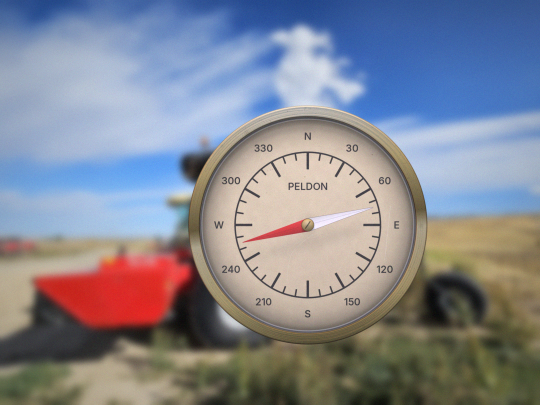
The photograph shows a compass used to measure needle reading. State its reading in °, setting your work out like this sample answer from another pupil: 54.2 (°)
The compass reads 255 (°)
